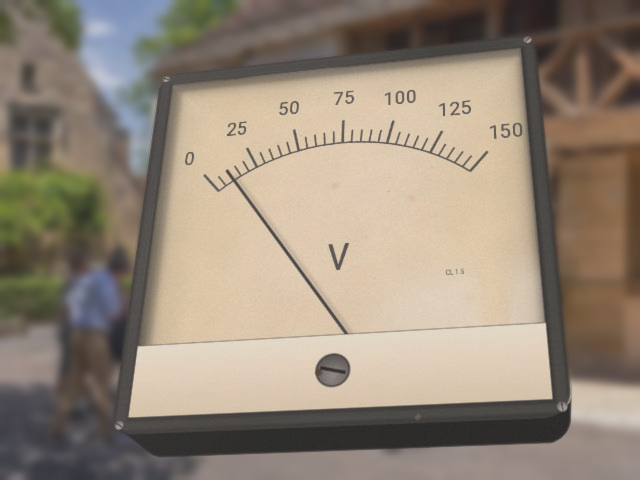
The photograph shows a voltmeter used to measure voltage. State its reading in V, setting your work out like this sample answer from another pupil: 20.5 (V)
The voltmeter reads 10 (V)
